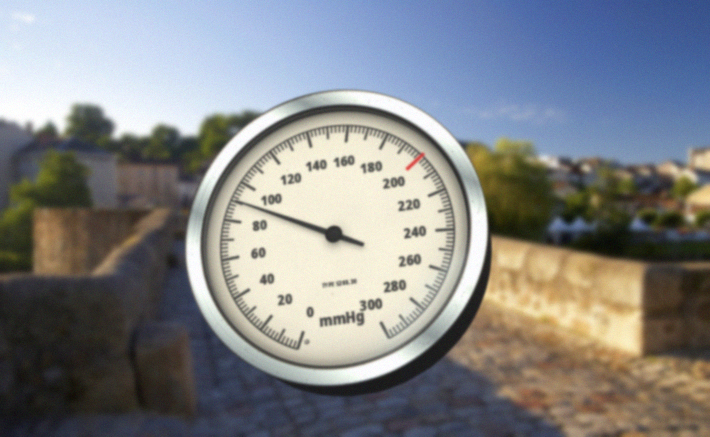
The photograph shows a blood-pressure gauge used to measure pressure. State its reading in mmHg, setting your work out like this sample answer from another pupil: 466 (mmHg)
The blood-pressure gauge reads 90 (mmHg)
